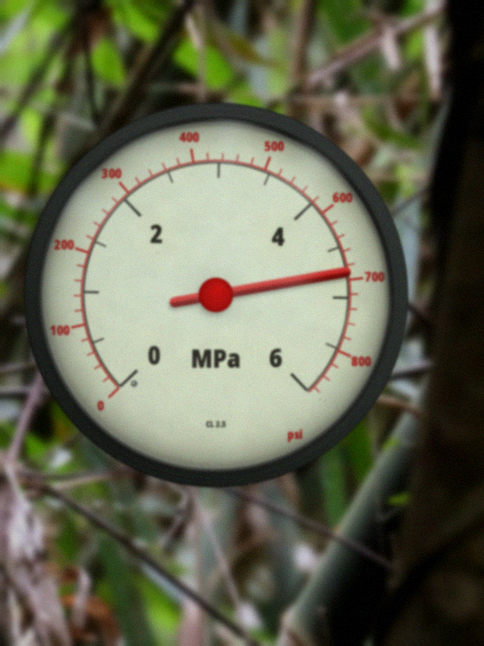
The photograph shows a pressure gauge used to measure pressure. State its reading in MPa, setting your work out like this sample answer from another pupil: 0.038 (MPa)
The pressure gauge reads 4.75 (MPa)
